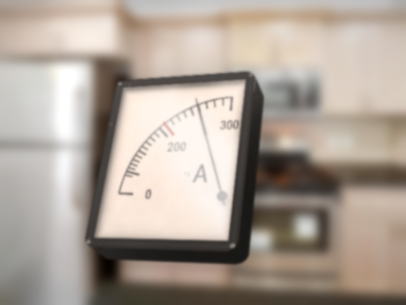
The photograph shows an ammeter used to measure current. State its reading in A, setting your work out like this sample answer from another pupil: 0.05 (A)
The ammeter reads 260 (A)
